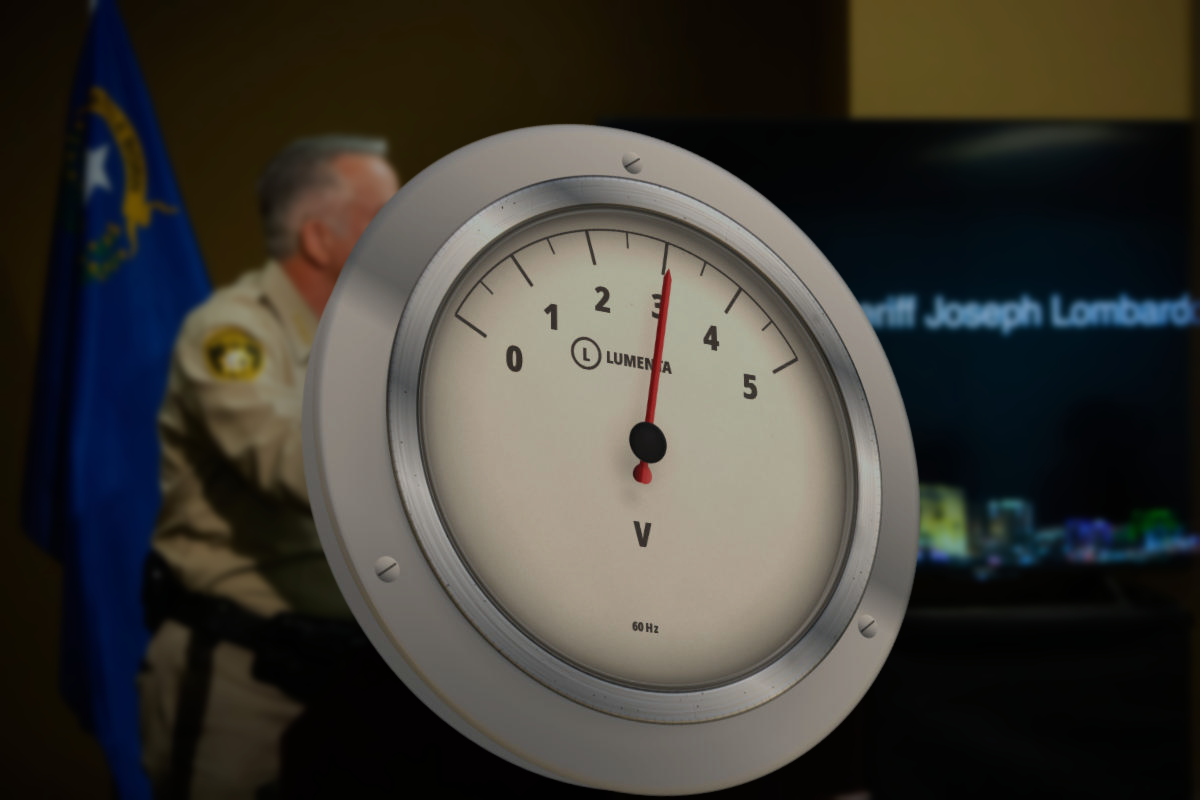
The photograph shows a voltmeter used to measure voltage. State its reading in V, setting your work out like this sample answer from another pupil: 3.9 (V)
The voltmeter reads 3 (V)
